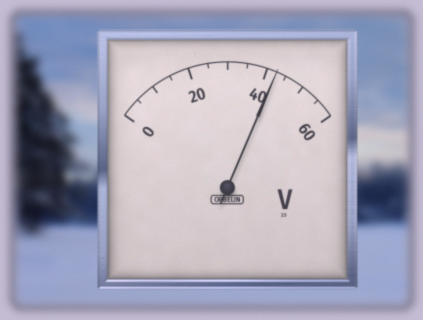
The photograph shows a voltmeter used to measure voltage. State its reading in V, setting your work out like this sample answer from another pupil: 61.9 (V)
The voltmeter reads 42.5 (V)
